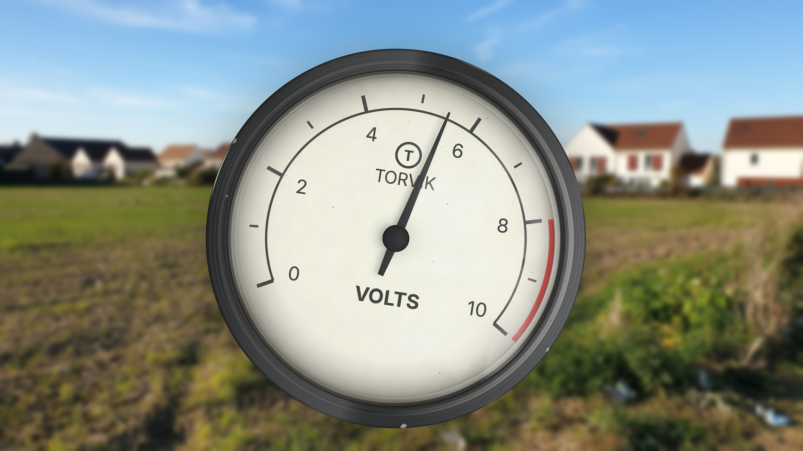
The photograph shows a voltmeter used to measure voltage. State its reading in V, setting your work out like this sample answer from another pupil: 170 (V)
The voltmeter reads 5.5 (V)
